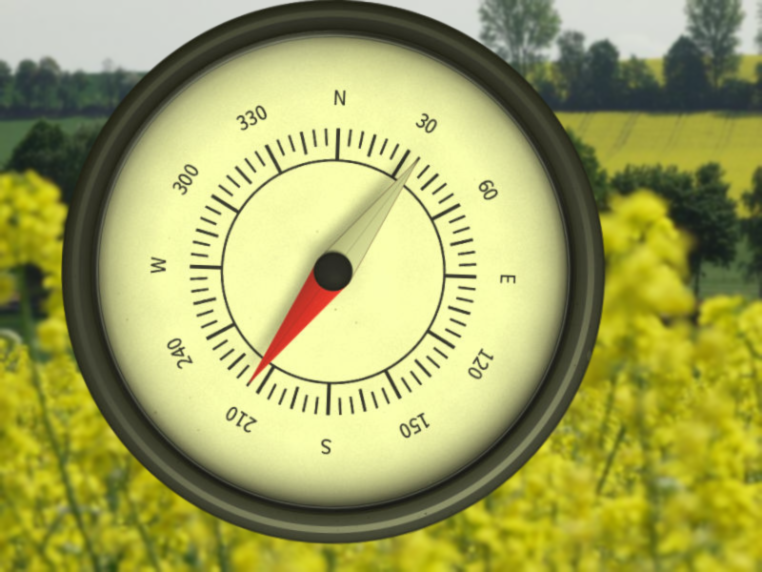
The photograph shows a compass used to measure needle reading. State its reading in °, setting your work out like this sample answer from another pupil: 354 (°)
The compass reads 215 (°)
